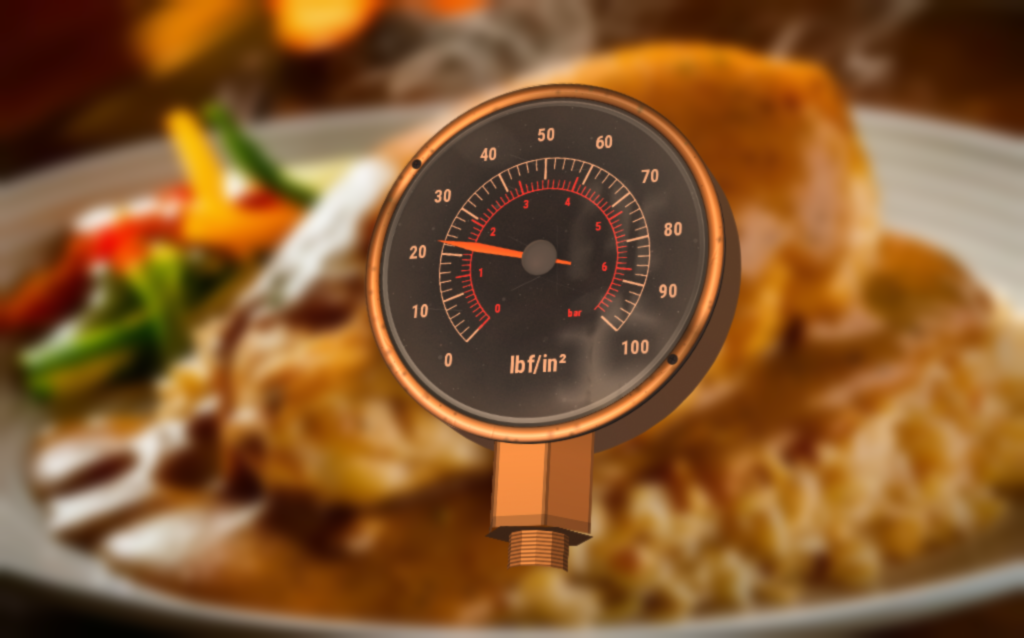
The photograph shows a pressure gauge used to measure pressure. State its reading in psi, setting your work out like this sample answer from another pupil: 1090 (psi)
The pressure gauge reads 22 (psi)
